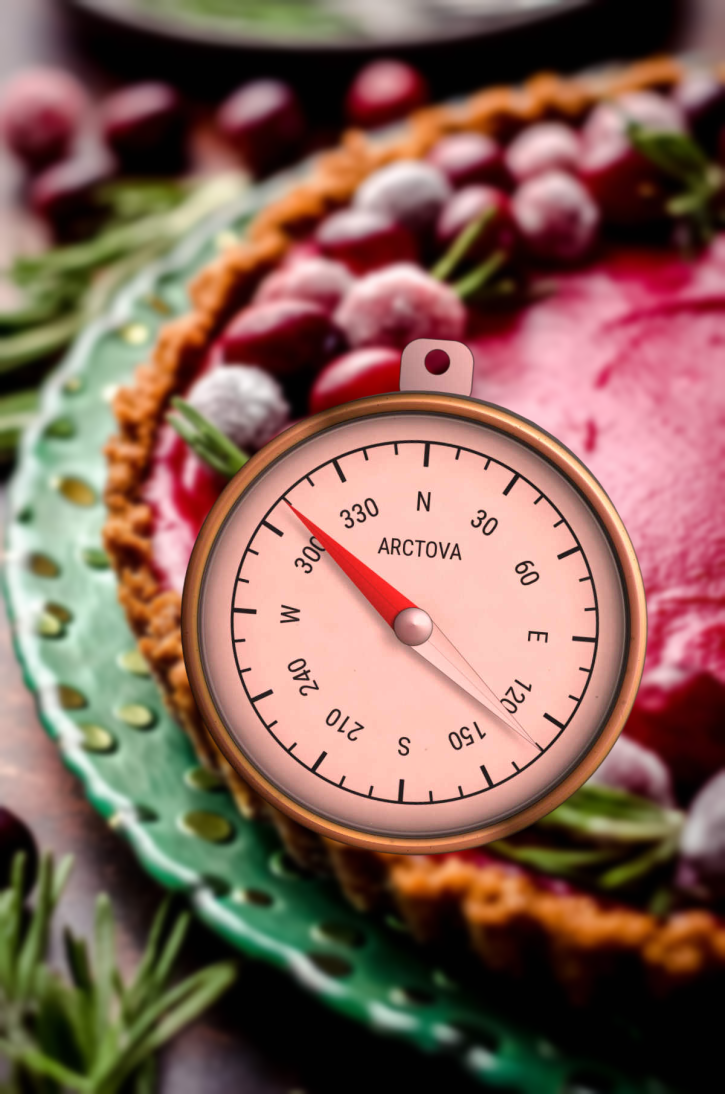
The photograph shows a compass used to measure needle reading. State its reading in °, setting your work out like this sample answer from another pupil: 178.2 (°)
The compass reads 310 (°)
